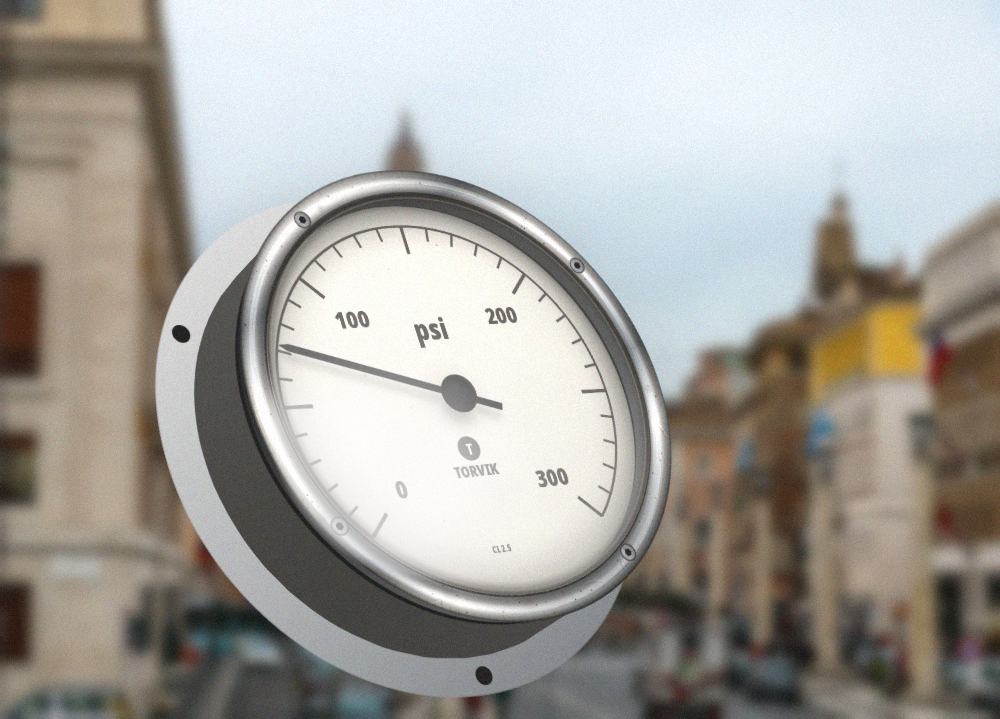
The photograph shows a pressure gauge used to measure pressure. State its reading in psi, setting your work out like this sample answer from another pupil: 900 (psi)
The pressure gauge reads 70 (psi)
